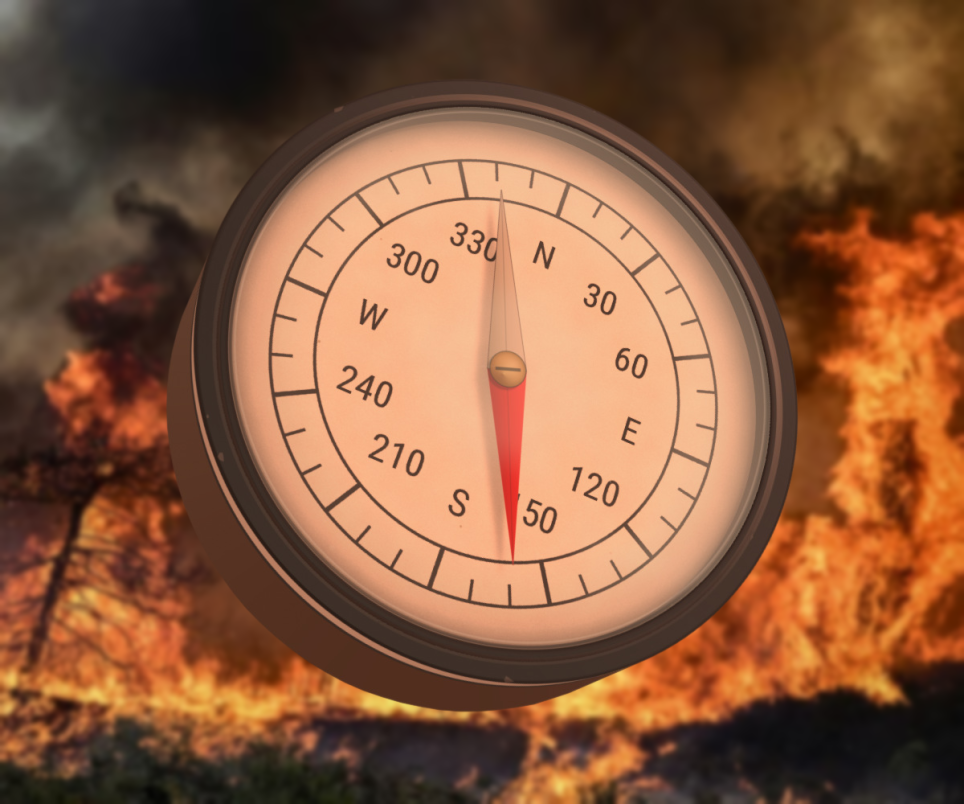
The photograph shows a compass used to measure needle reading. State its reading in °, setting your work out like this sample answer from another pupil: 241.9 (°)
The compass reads 160 (°)
